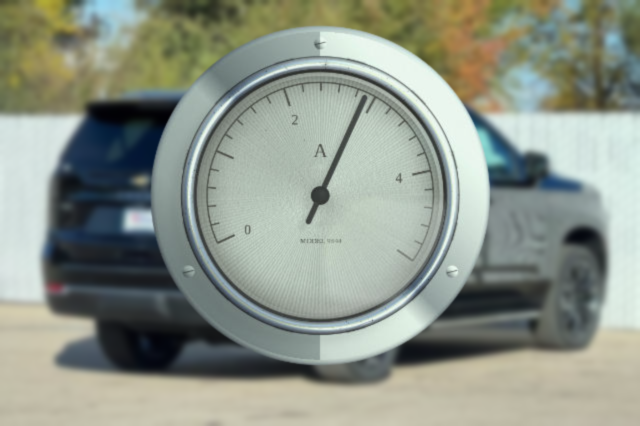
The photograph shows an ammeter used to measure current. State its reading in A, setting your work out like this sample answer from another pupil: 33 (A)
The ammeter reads 2.9 (A)
